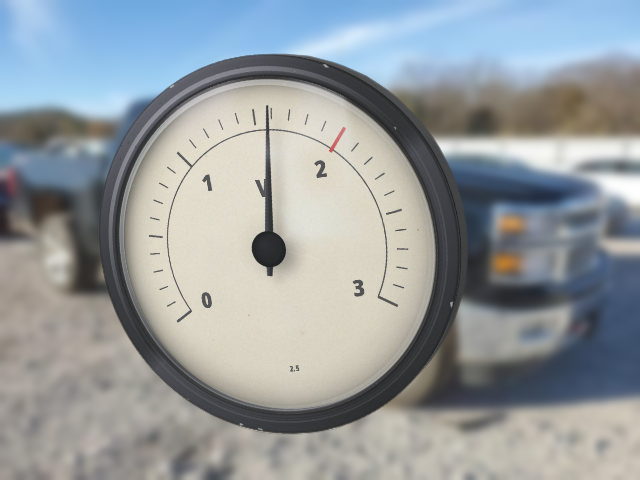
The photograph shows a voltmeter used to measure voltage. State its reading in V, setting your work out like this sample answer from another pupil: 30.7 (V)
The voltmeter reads 1.6 (V)
